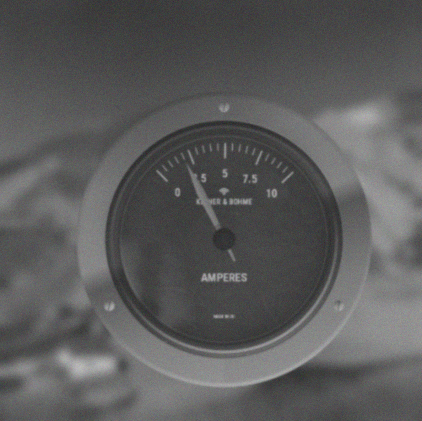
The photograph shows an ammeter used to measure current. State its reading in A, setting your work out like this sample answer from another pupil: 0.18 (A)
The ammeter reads 2 (A)
